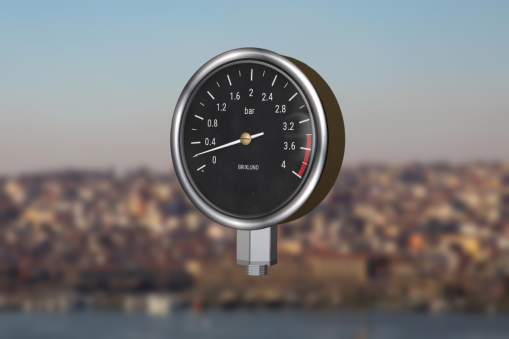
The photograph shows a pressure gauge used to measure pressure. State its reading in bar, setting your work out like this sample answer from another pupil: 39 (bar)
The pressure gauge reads 0.2 (bar)
